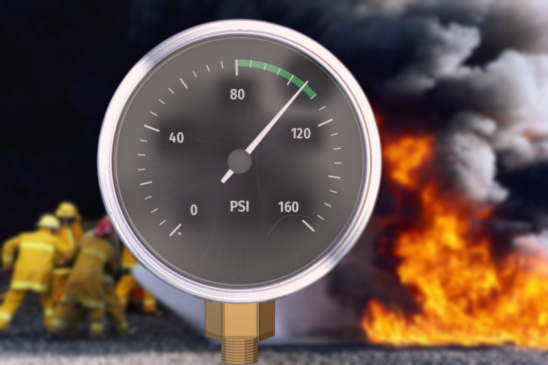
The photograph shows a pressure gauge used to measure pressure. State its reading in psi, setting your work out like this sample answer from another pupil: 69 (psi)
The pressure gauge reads 105 (psi)
